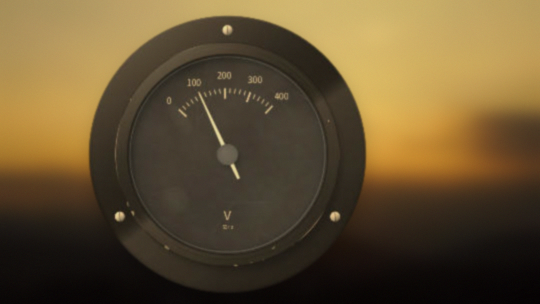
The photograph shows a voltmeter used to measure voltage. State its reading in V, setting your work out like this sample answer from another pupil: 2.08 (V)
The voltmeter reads 100 (V)
